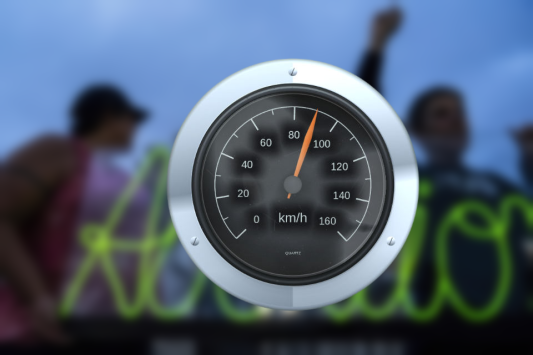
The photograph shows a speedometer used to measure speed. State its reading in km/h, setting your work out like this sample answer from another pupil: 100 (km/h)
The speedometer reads 90 (km/h)
